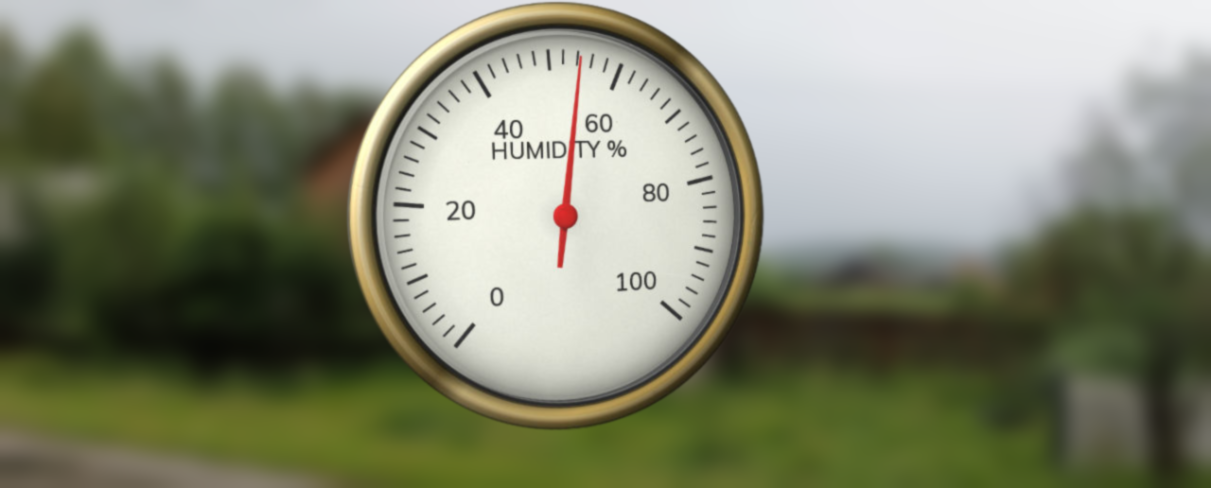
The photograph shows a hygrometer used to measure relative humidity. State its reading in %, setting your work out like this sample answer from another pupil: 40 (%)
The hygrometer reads 54 (%)
